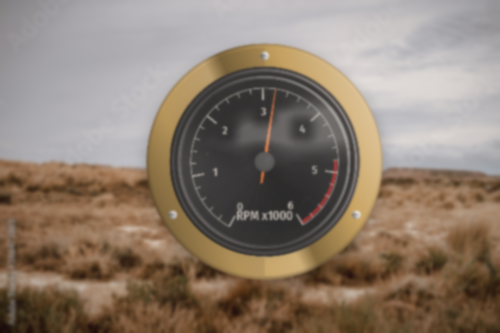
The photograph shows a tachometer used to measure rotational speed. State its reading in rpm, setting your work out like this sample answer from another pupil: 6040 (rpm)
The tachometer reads 3200 (rpm)
